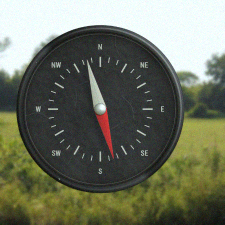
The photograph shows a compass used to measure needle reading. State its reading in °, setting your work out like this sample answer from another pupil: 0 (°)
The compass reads 165 (°)
